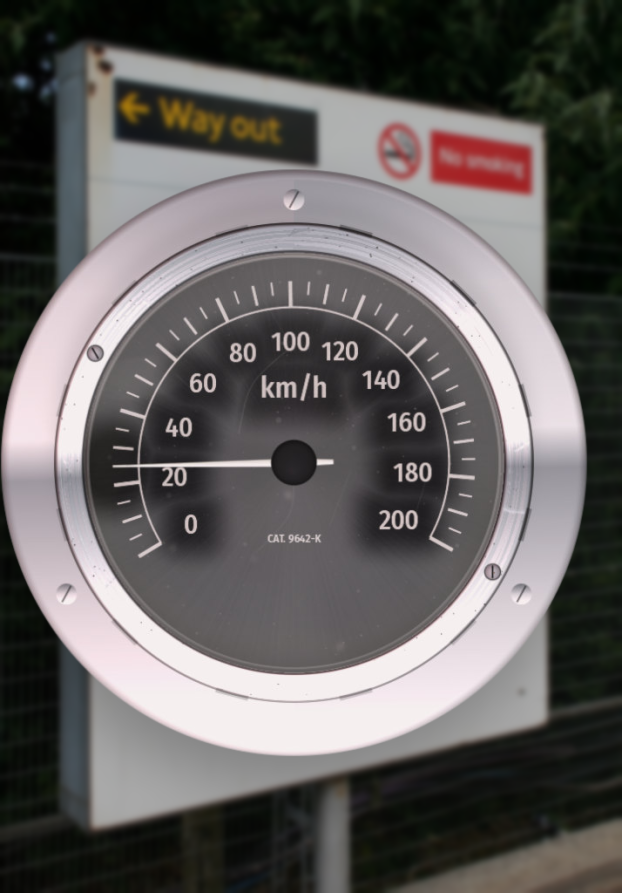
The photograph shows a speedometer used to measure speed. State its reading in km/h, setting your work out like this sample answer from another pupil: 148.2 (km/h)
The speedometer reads 25 (km/h)
